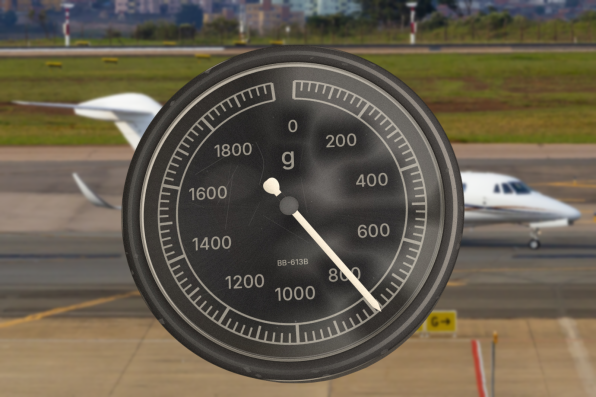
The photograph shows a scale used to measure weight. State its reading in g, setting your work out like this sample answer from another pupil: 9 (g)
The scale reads 790 (g)
